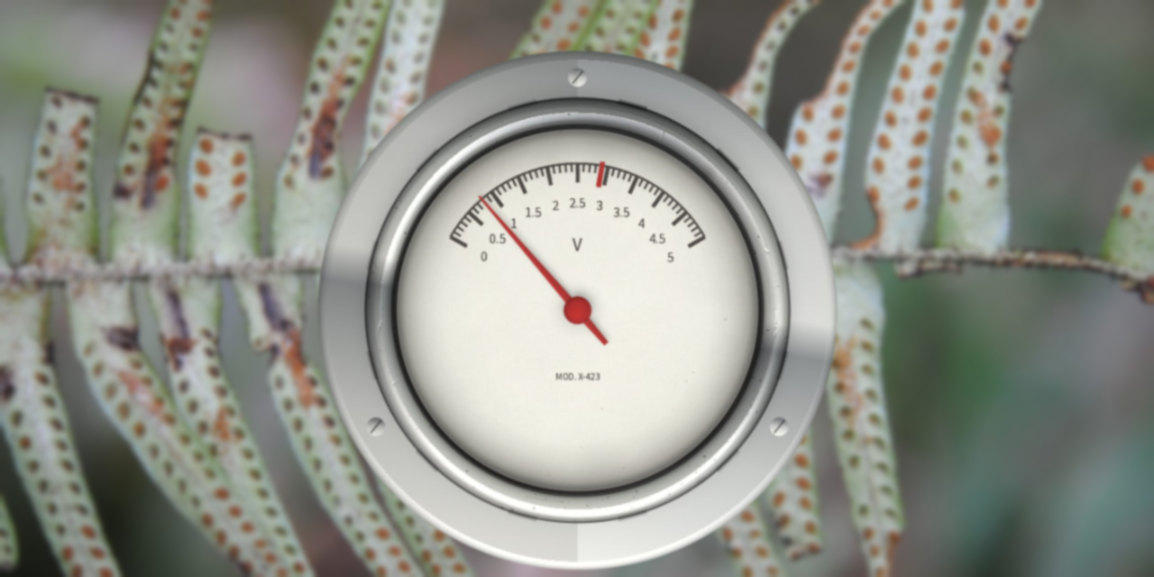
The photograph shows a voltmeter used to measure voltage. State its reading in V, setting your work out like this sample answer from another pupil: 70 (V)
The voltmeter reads 0.8 (V)
